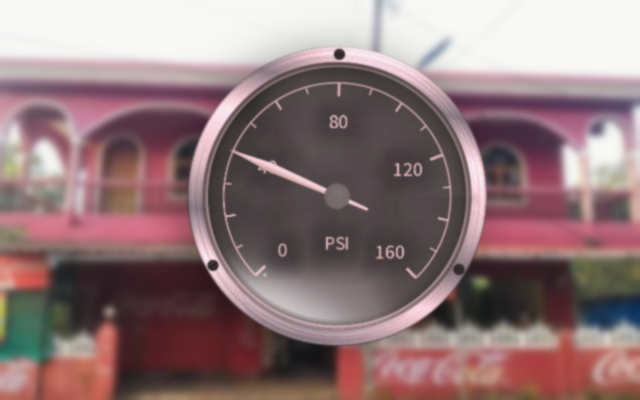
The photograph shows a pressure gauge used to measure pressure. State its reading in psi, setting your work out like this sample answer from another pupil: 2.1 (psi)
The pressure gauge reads 40 (psi)
